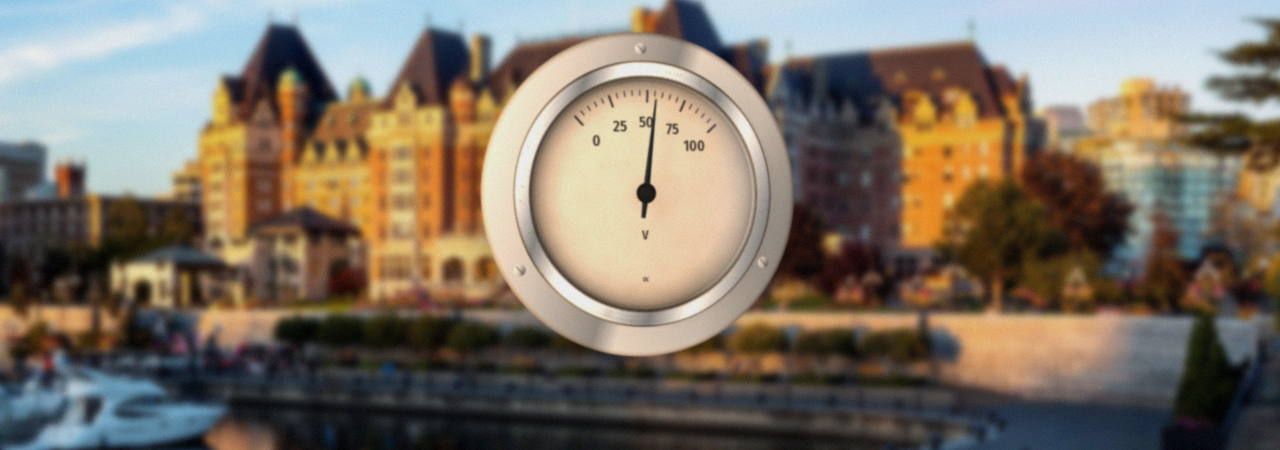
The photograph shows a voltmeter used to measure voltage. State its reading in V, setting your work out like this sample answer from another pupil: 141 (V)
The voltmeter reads 55 (V)
